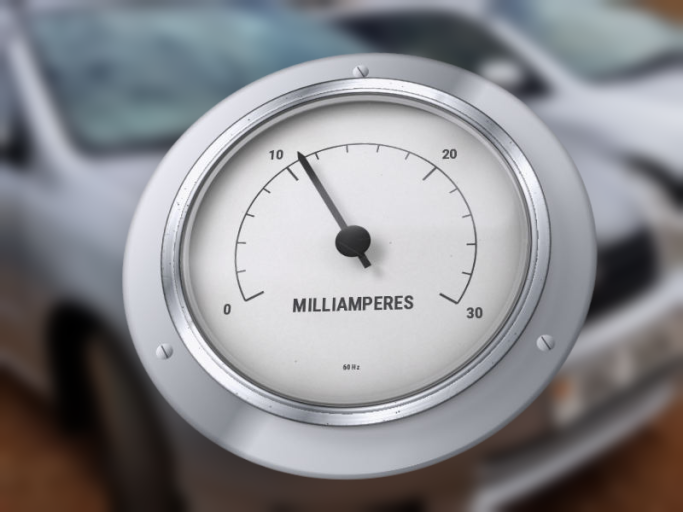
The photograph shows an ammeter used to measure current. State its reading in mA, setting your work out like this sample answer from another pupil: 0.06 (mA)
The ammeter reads 11 (mA)
